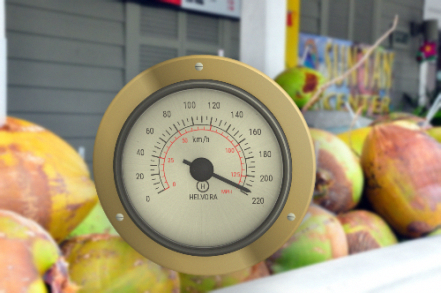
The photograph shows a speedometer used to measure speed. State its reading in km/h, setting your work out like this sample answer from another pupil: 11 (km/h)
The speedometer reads 215 (km/h)
